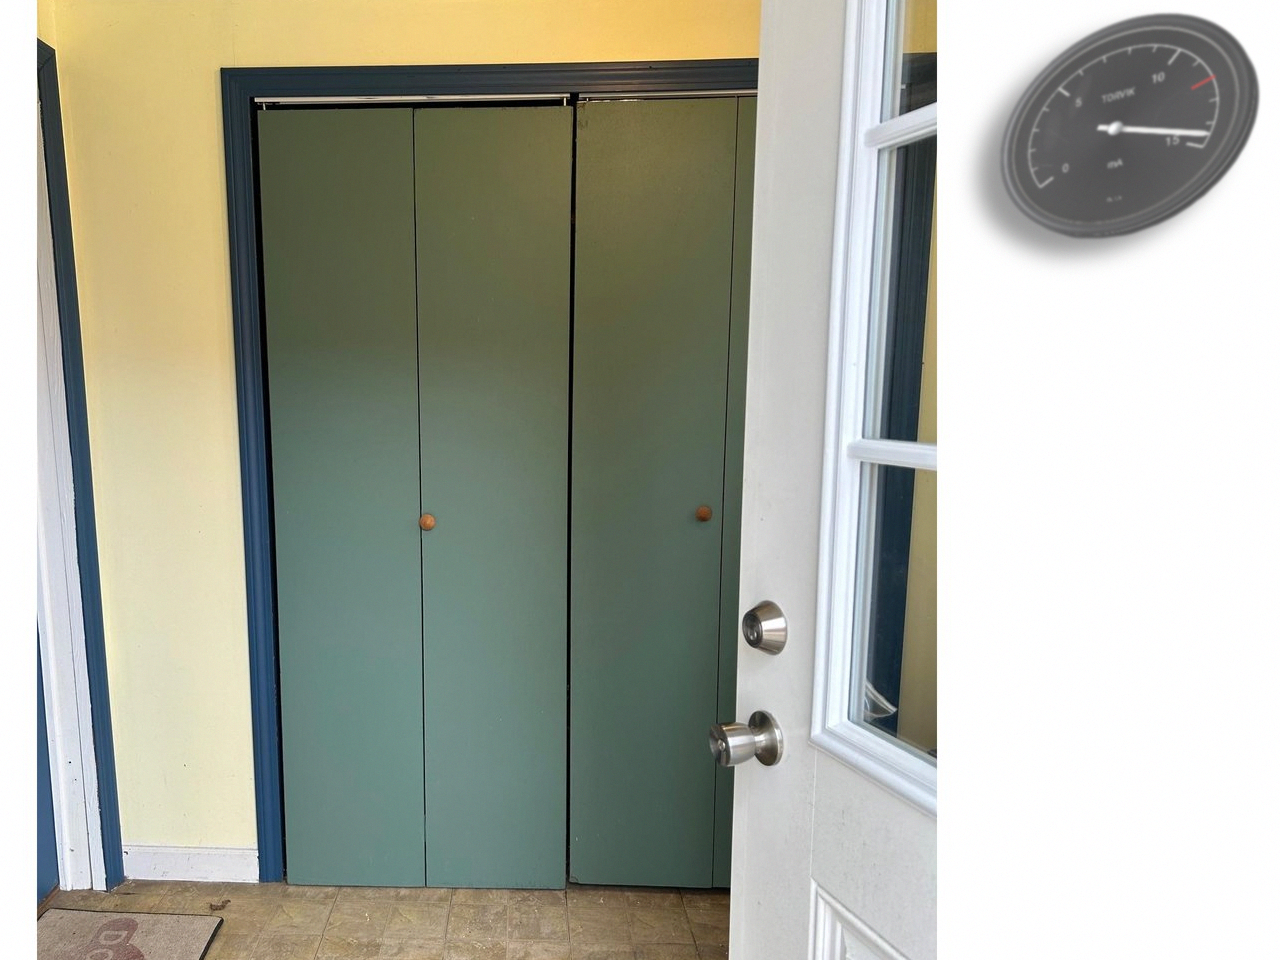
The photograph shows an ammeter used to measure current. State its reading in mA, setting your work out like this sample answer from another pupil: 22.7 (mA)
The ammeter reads 14.5 (mA)
